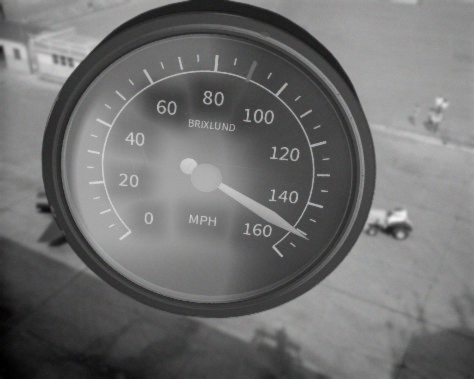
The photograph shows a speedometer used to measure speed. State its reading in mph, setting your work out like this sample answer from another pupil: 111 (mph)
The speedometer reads 150 (mph)
